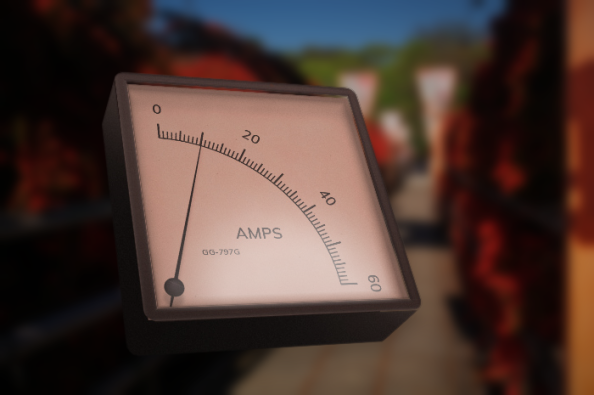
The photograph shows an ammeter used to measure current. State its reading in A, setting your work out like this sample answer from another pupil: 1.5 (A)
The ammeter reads 10 (A)
